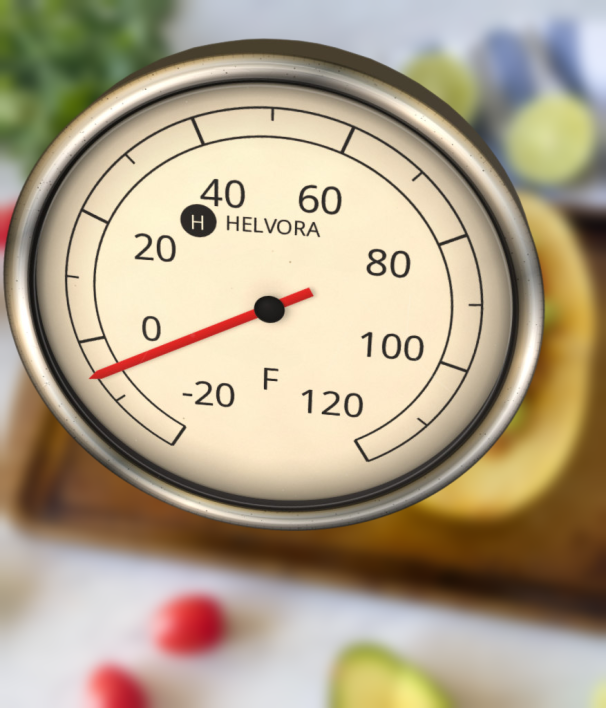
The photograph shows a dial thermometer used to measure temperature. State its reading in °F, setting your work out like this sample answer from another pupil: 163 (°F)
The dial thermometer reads -5 (°F)
